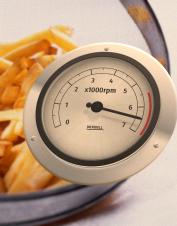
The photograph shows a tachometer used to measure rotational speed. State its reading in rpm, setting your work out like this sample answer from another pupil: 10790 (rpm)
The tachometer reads 6500 (rpm)
